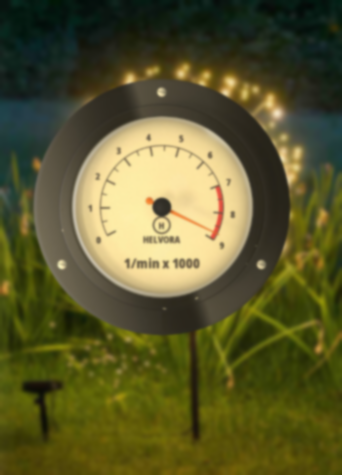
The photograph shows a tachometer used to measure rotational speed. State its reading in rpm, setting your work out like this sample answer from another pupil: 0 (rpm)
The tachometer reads 8750 (rpm)
